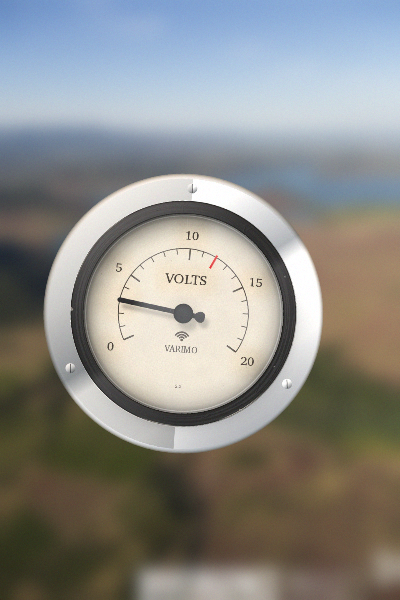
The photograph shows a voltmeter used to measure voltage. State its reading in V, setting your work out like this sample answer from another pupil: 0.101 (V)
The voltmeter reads 3 (V)
